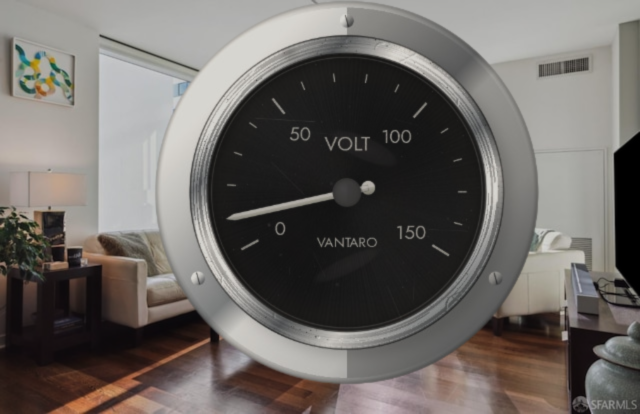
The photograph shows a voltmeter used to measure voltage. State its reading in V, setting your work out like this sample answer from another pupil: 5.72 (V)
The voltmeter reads 10 (V)
